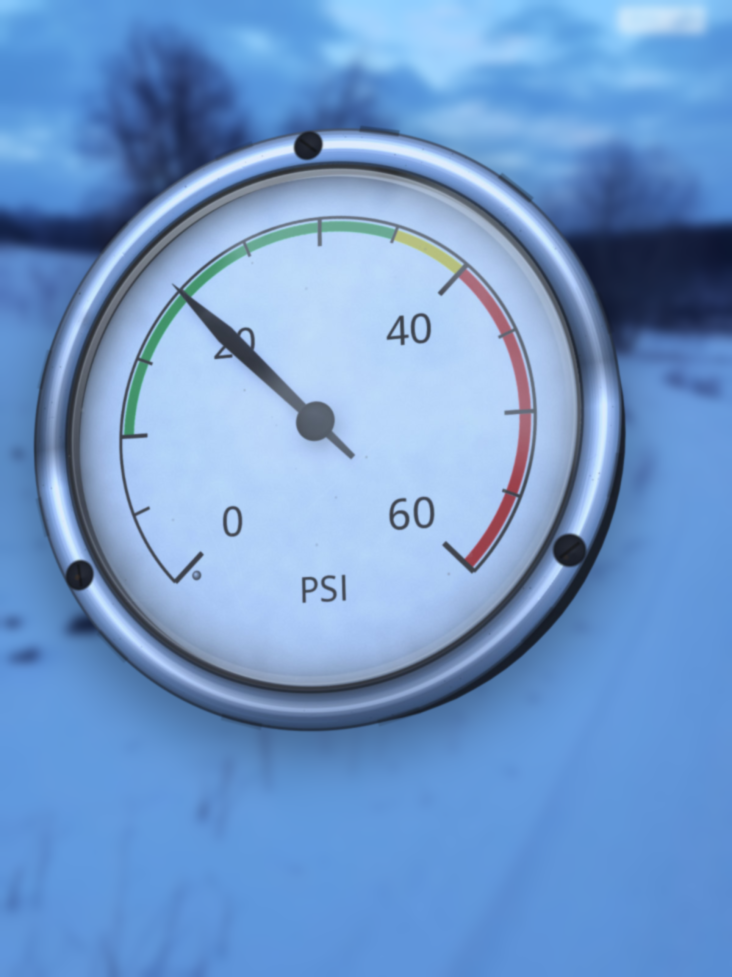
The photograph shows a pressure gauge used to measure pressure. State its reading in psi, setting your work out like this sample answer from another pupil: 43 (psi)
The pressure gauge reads 20 (psi)
